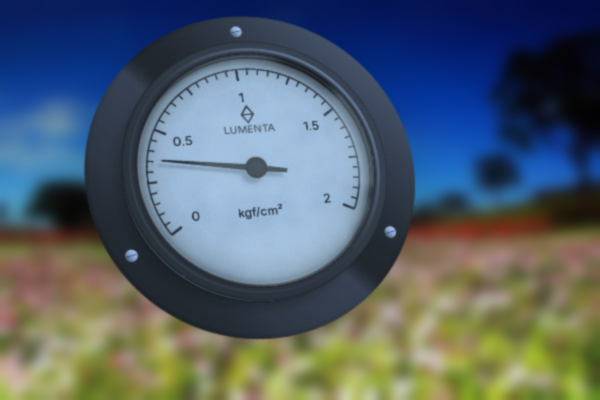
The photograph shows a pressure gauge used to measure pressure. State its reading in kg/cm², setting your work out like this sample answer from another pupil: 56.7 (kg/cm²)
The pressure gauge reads 0.35 (kg/cm²)
